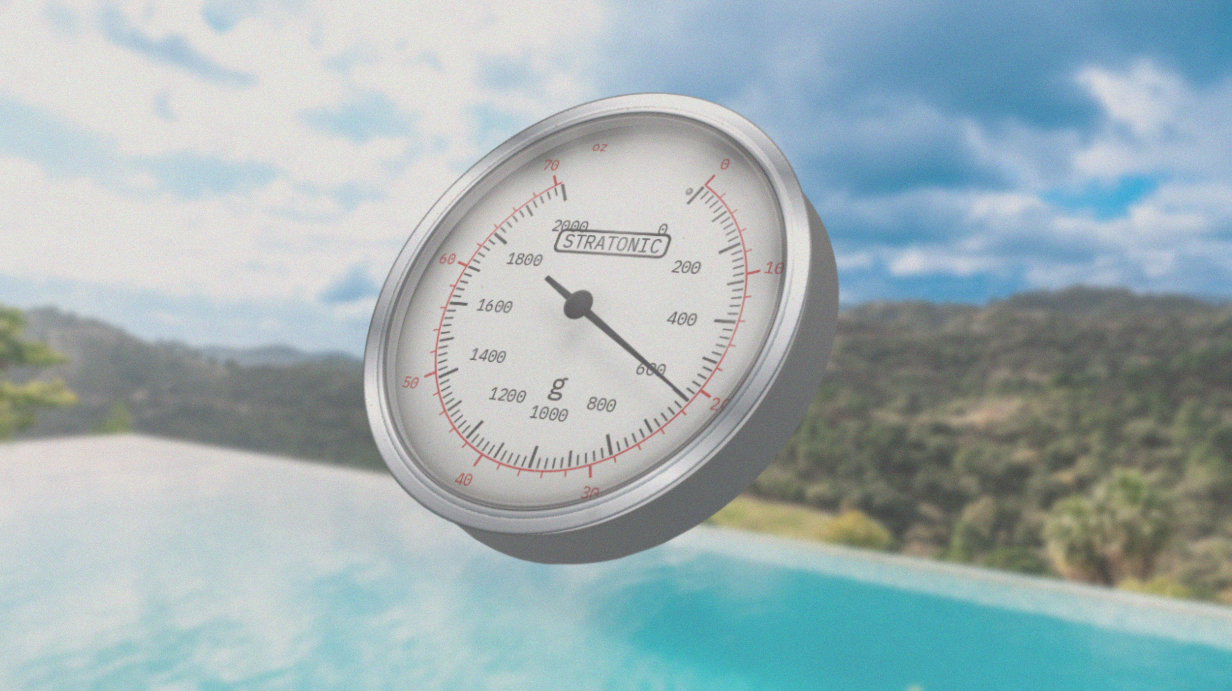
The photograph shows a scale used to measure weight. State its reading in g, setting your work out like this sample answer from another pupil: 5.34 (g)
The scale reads 600 (g)
